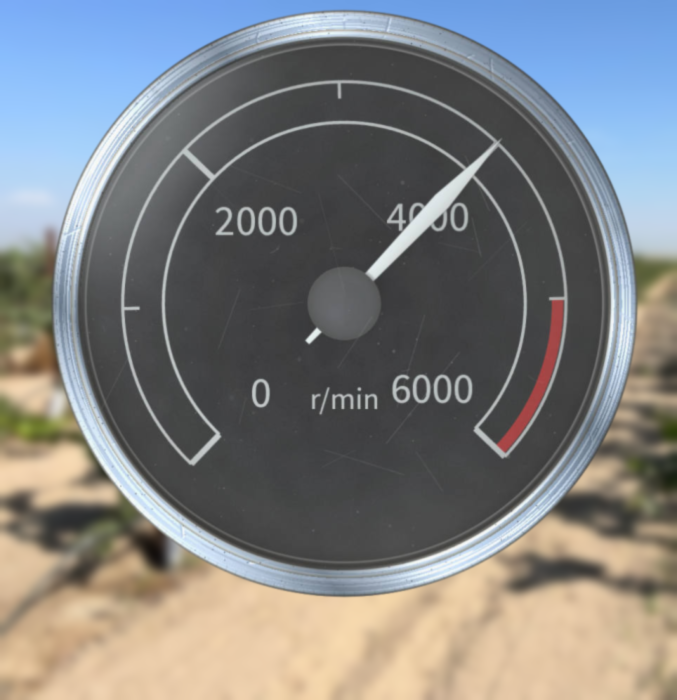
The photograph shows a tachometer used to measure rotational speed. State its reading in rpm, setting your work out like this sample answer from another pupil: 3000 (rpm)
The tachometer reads 4000 (rpm)
